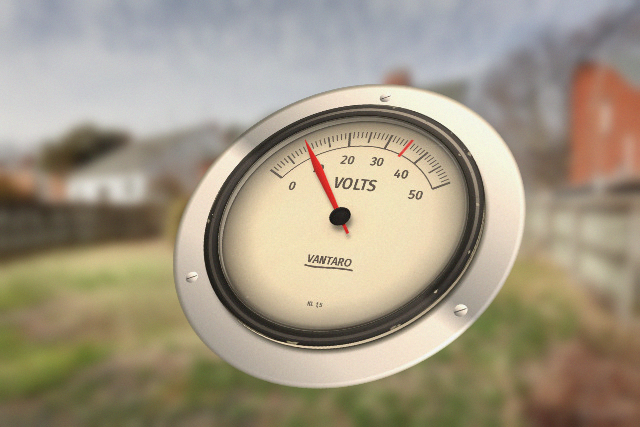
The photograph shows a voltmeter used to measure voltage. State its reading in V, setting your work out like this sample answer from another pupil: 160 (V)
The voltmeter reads 10 (V)
